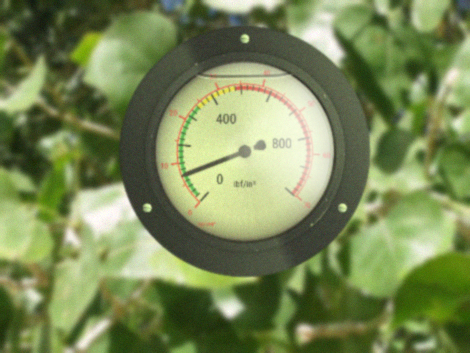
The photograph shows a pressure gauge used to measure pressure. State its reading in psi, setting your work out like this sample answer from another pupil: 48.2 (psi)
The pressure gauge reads 100 (psi)
